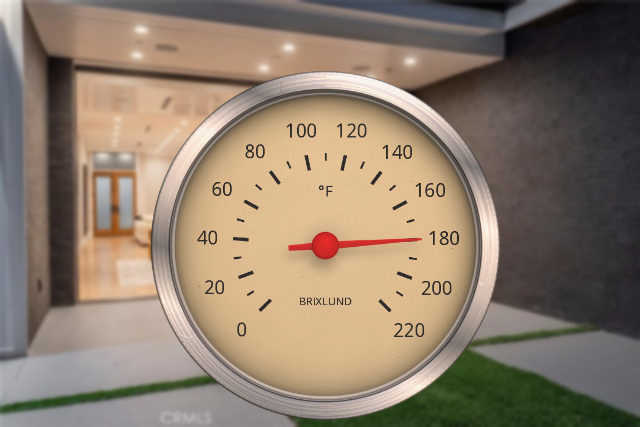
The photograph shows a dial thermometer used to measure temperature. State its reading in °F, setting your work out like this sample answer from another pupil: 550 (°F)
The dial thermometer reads 180 (°F)
